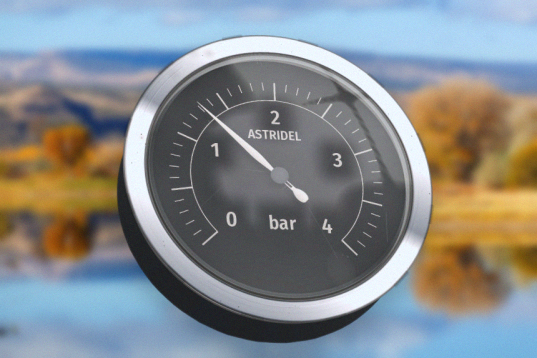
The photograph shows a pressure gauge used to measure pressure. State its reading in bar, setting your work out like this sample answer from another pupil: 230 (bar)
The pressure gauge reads 1.3 (bar)
